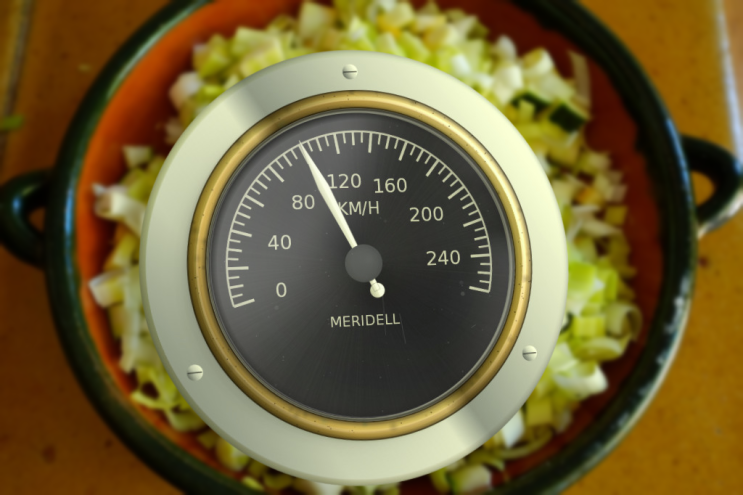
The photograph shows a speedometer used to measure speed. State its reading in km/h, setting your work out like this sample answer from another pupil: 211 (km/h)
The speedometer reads 100 (km/h)
